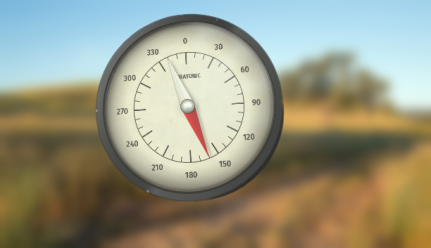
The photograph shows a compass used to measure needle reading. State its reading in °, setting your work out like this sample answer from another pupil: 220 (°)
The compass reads 160 (°)
